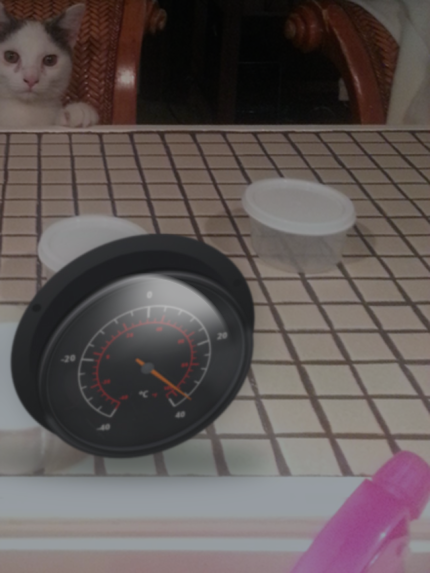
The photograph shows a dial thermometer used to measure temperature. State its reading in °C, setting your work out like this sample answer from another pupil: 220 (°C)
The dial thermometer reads 36 (°C)
